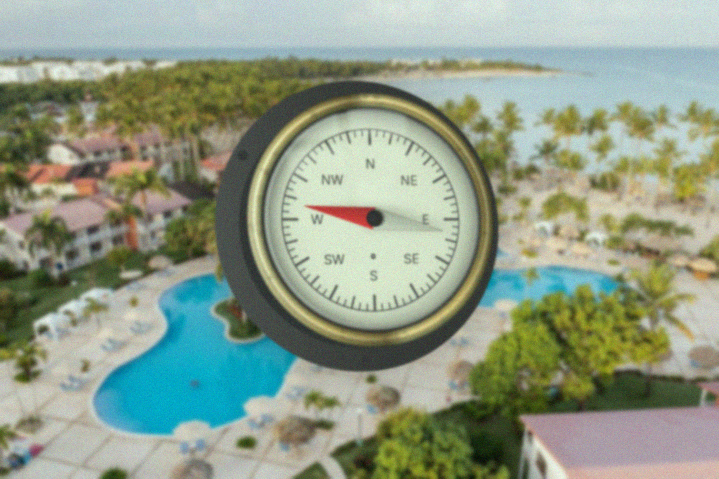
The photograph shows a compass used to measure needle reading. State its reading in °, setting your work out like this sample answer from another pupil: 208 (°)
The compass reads 280 (°)
